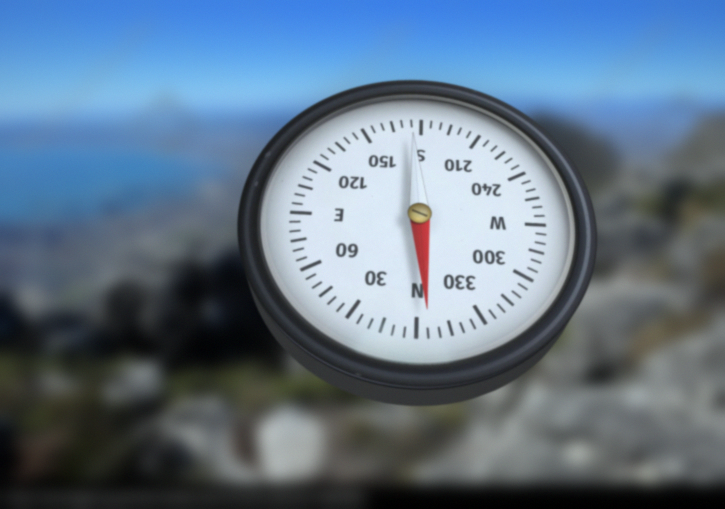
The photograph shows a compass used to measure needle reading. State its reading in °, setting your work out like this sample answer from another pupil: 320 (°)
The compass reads 355 (°)
